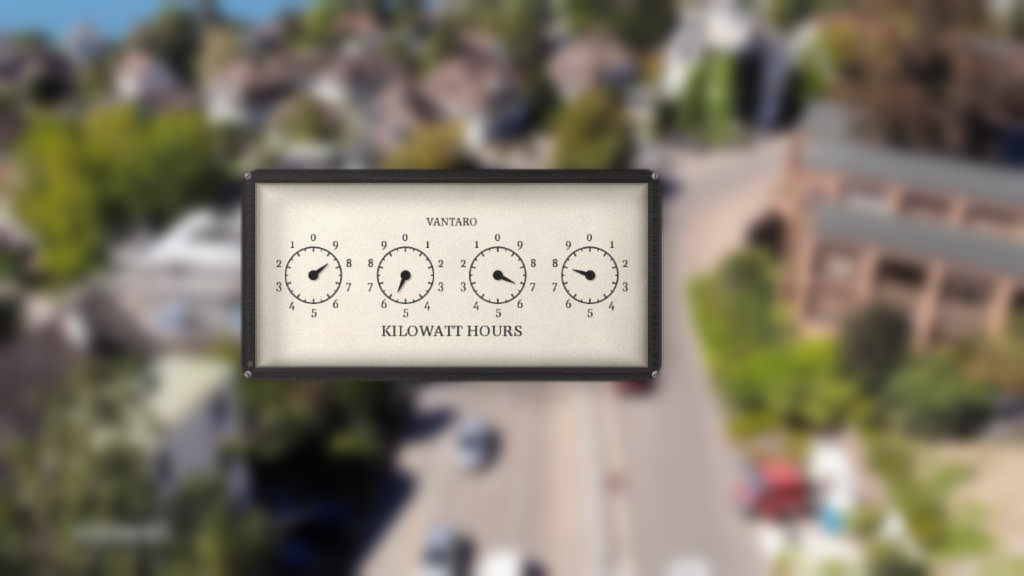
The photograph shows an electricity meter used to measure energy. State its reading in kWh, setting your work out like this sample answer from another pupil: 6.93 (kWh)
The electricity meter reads 8568 (kWh)
